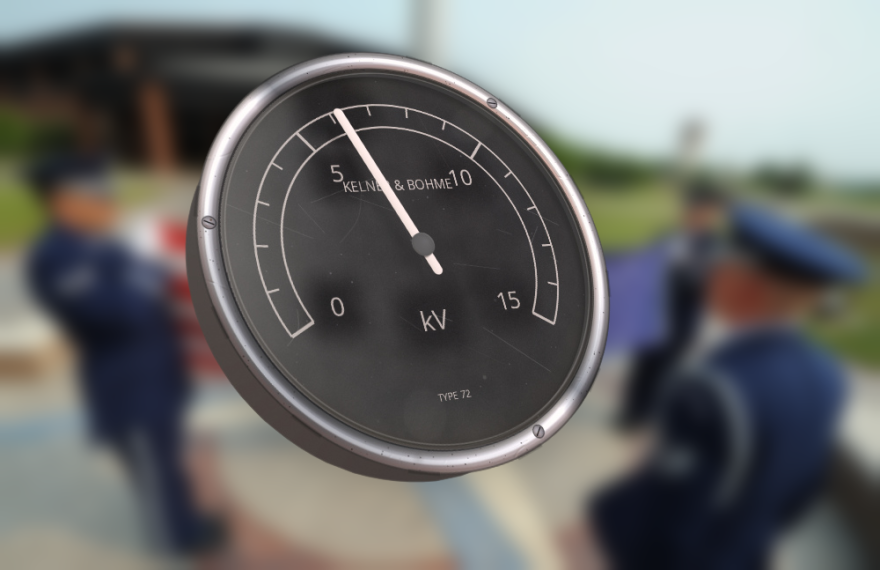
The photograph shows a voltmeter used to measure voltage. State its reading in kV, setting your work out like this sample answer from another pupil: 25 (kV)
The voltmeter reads 6 (kV)
